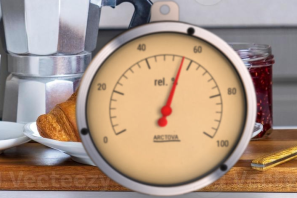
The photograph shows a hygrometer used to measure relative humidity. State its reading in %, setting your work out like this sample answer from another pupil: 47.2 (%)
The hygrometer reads 56 (%)
